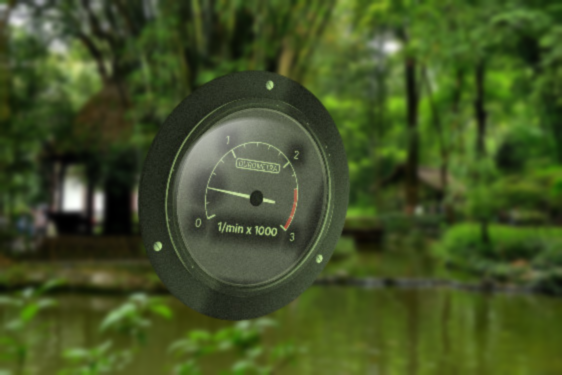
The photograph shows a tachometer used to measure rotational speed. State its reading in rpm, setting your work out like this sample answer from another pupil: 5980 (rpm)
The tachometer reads 400 (rpm)
